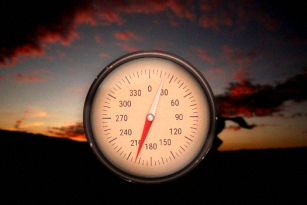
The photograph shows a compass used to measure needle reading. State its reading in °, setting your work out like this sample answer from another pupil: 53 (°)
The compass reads 200 (°)
